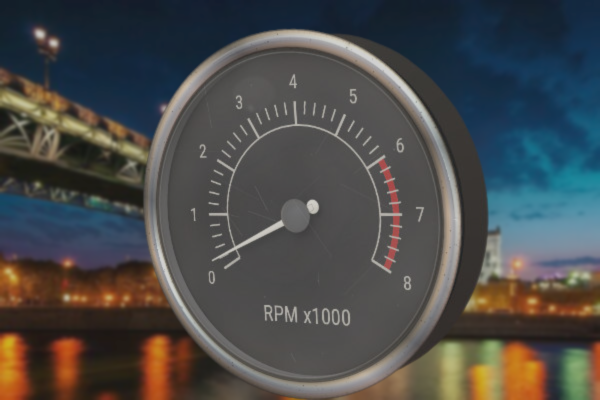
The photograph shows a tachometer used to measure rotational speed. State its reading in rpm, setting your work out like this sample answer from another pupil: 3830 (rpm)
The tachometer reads 200 (rpm)
